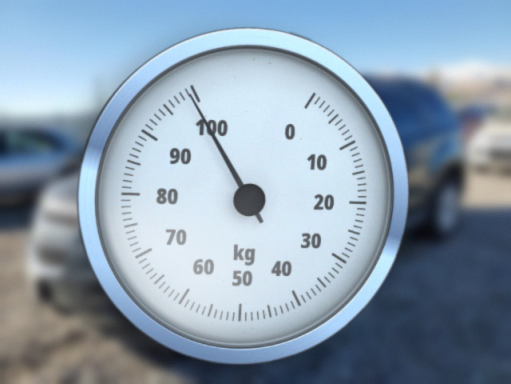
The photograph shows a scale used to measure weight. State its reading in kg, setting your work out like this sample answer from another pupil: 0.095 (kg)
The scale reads 99 (kg)
